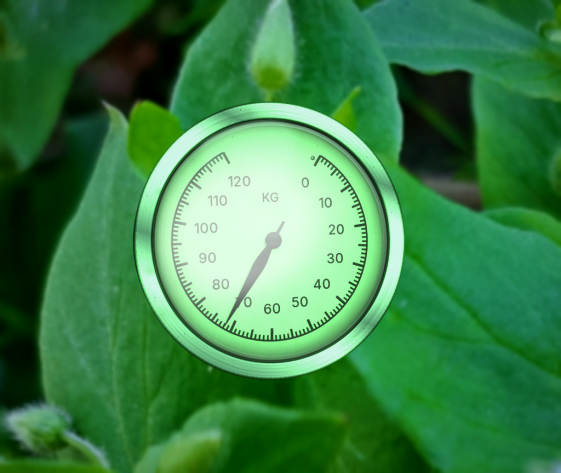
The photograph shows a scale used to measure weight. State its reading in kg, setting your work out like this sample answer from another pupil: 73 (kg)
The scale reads 72 (kg)
